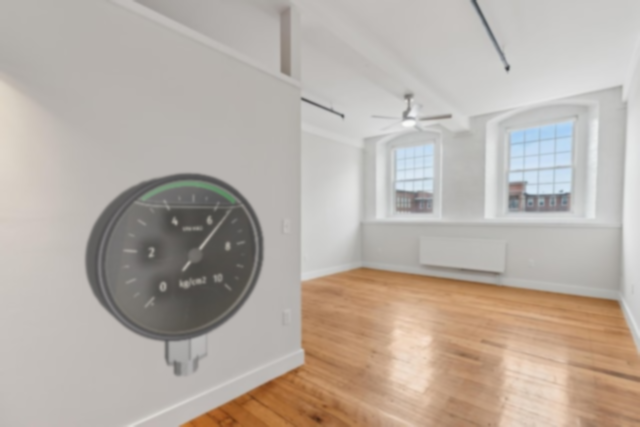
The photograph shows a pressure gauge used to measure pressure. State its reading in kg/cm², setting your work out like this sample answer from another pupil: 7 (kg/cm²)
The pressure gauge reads 6.5 (kg/cm²)
